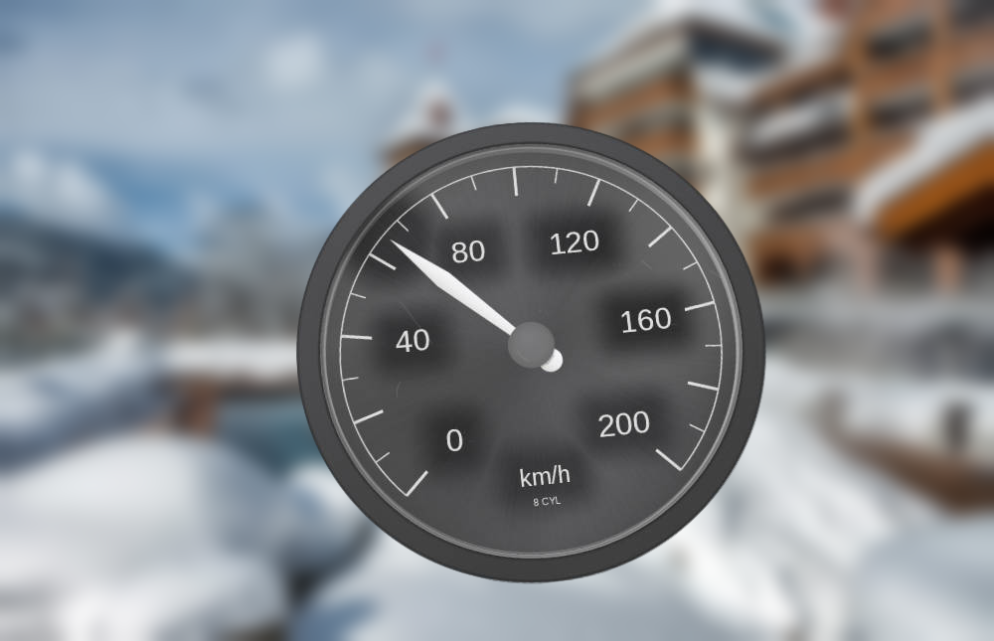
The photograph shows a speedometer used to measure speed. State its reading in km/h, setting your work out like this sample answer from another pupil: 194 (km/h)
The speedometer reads 65 (km/h)
